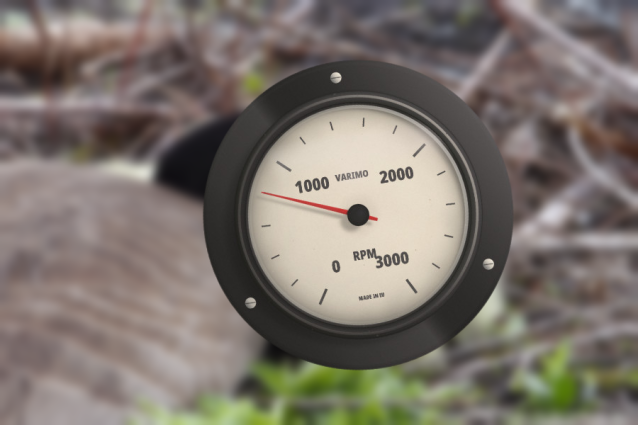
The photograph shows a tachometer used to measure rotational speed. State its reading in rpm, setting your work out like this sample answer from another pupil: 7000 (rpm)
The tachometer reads 800 (rpm)
